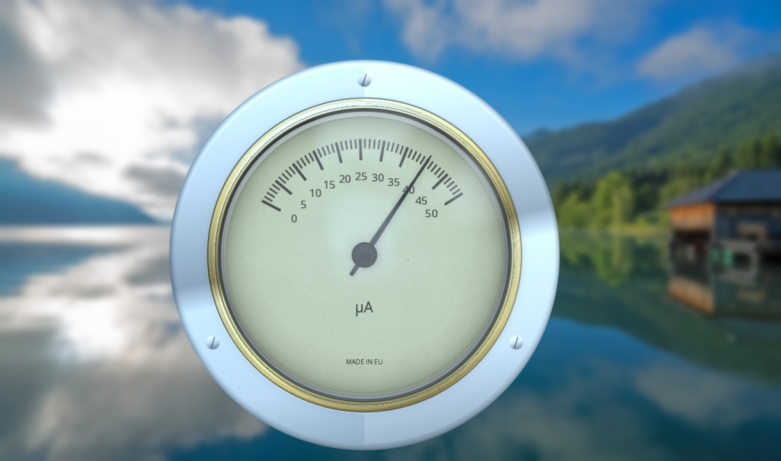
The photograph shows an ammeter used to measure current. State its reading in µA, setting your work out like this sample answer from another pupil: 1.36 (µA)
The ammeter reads 40 (µA)
